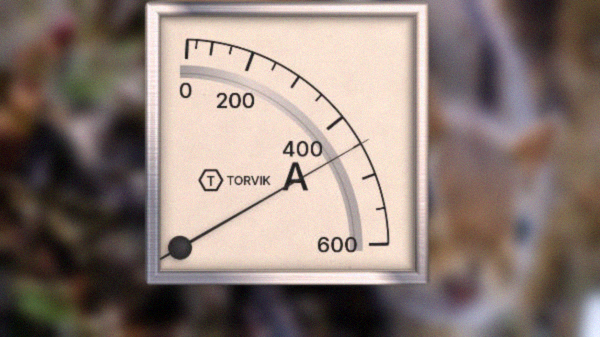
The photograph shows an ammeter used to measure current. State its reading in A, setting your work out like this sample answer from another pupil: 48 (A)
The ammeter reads 450 (A)
